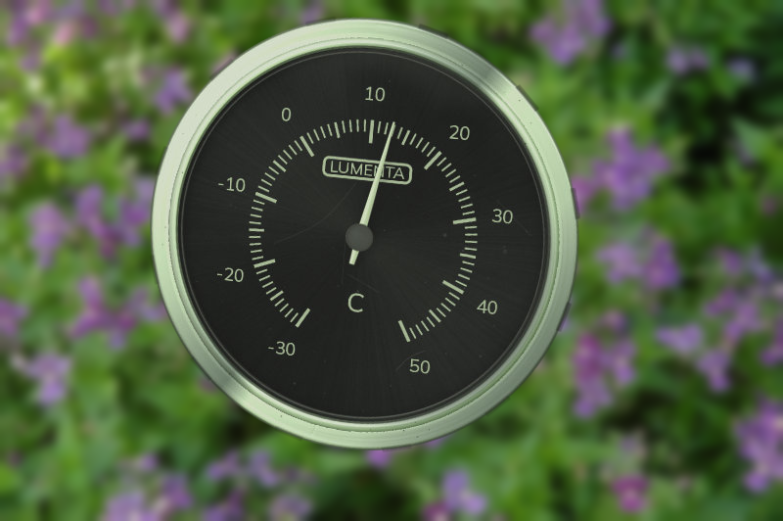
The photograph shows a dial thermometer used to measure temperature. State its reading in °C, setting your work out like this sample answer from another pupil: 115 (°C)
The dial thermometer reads 13 (°C)
